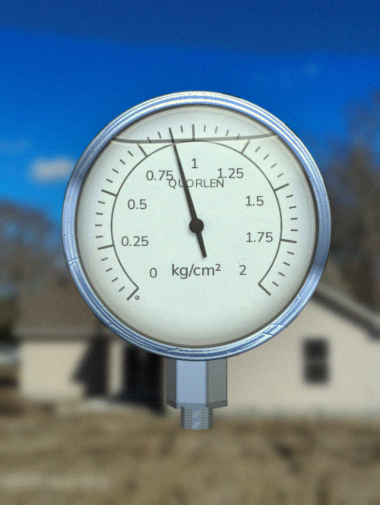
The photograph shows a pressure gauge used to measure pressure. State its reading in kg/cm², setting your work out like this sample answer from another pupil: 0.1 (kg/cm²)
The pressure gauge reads 0.9 (kg/cm²)
